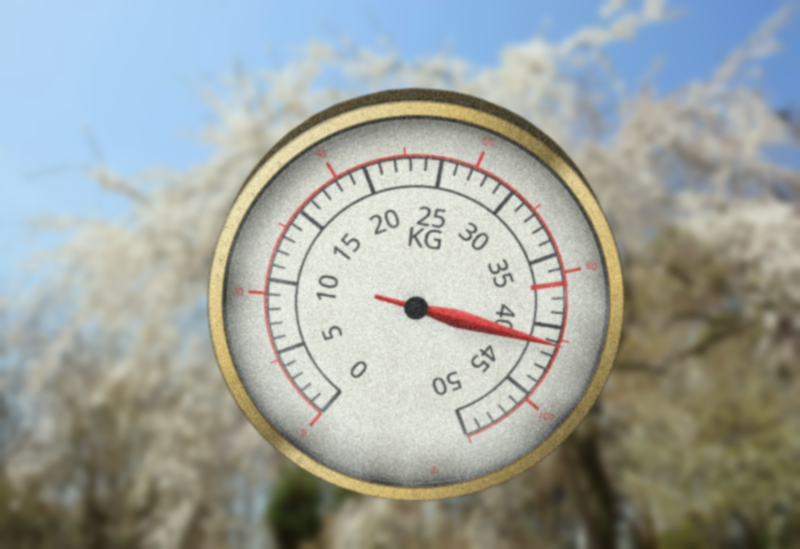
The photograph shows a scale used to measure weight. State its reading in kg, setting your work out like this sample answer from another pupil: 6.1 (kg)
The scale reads 41 (kg)
